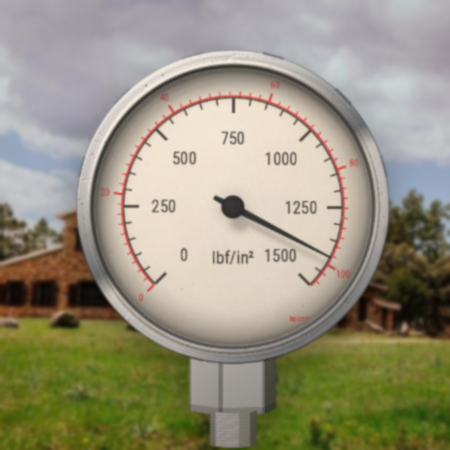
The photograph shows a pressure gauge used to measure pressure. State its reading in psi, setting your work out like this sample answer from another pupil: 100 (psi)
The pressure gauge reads 1400 (psi)
